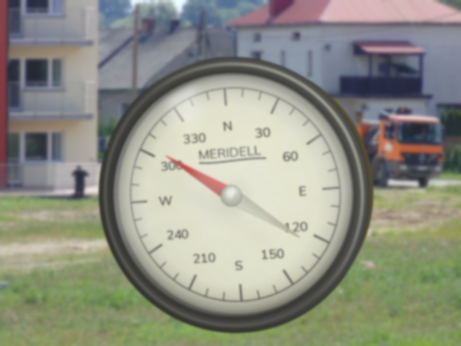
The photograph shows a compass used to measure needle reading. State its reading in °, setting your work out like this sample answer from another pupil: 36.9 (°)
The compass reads 305 (°)
